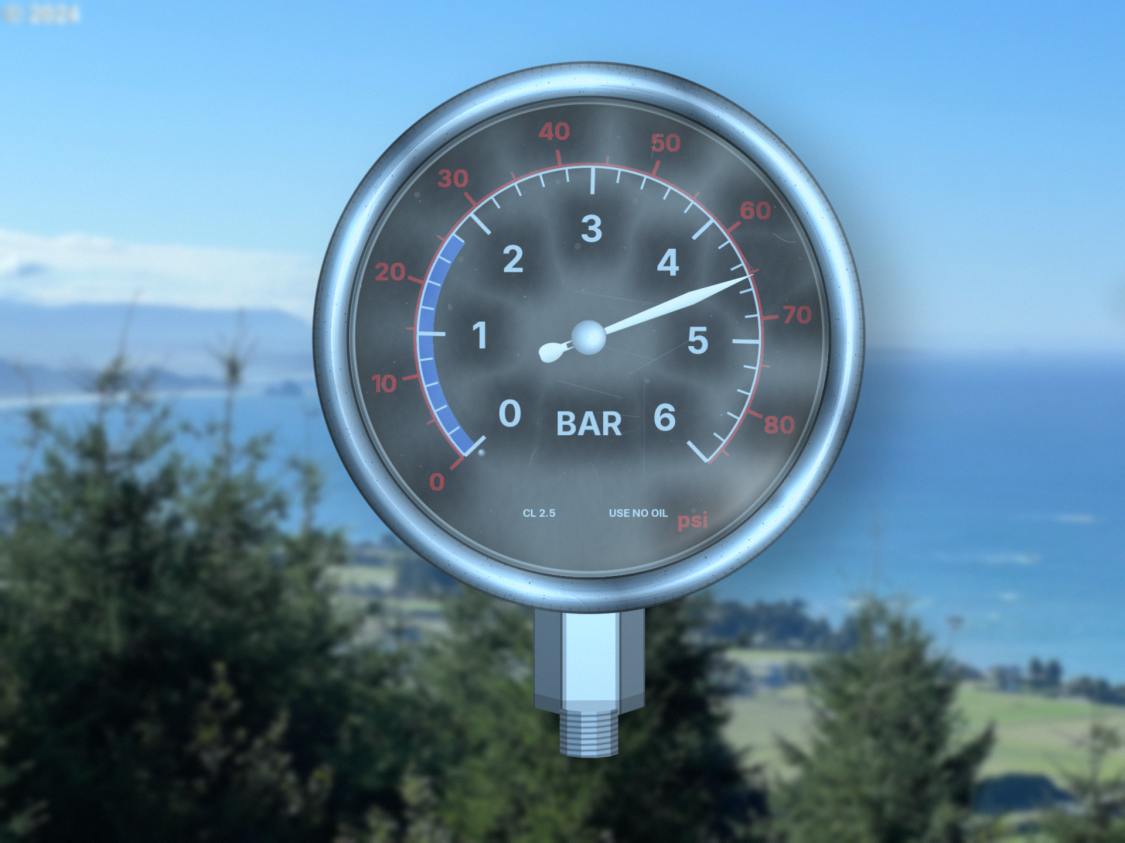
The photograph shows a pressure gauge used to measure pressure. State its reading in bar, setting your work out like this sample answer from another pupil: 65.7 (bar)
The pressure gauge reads 4.5 (bar)
